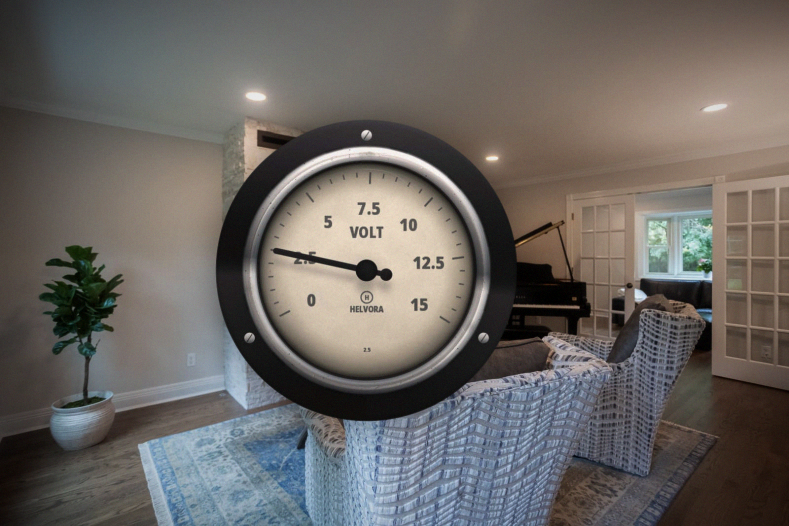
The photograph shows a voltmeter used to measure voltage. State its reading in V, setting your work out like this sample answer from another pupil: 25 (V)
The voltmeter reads 2.5 (V)
